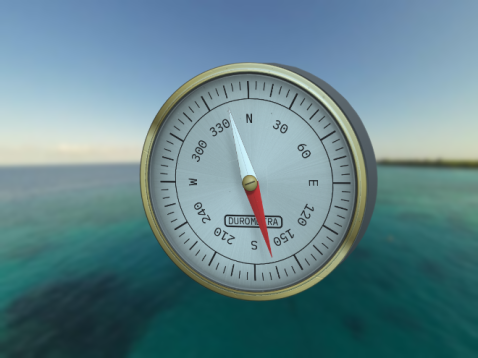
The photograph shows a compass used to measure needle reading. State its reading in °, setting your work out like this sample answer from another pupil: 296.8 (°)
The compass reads 165 (°)
